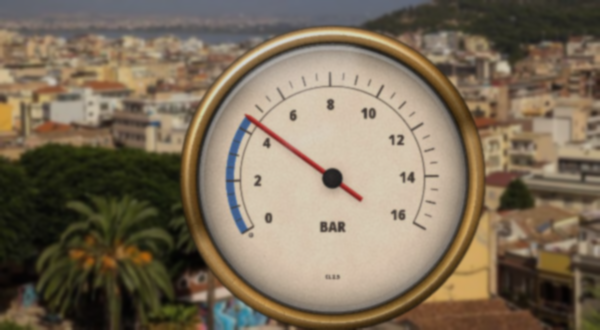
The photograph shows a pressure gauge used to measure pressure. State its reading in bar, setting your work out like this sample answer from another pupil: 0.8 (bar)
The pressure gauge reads 4.5 (bar)
